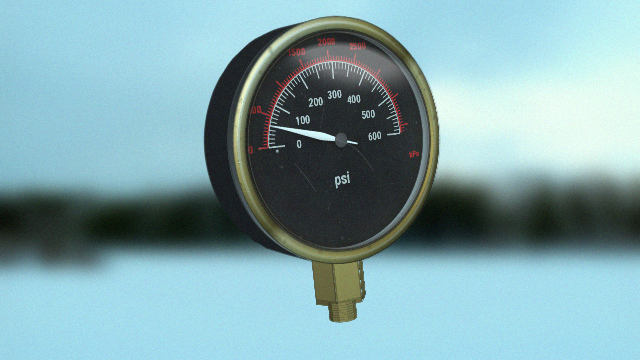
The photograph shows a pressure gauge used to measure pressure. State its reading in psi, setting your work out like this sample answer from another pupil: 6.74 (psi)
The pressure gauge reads 50 (psi)
